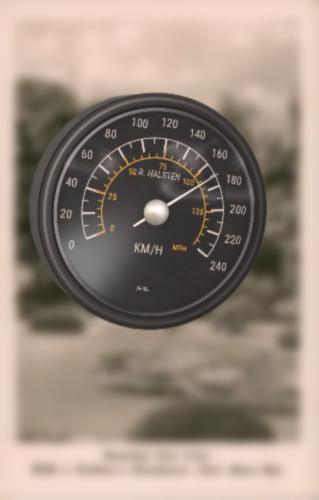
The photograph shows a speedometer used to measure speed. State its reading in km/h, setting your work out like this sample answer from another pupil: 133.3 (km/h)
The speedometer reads 170 (km/h)
